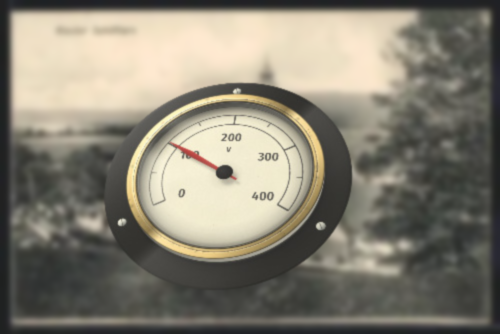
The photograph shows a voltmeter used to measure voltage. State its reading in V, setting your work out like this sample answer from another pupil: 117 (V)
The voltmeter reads 100 (V)
